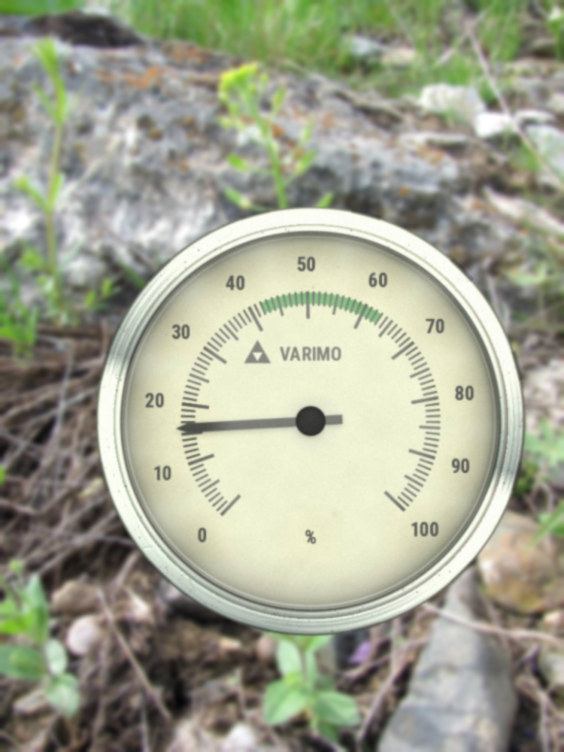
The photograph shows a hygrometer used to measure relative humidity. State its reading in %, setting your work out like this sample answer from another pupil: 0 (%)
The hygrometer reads 16 (%)
